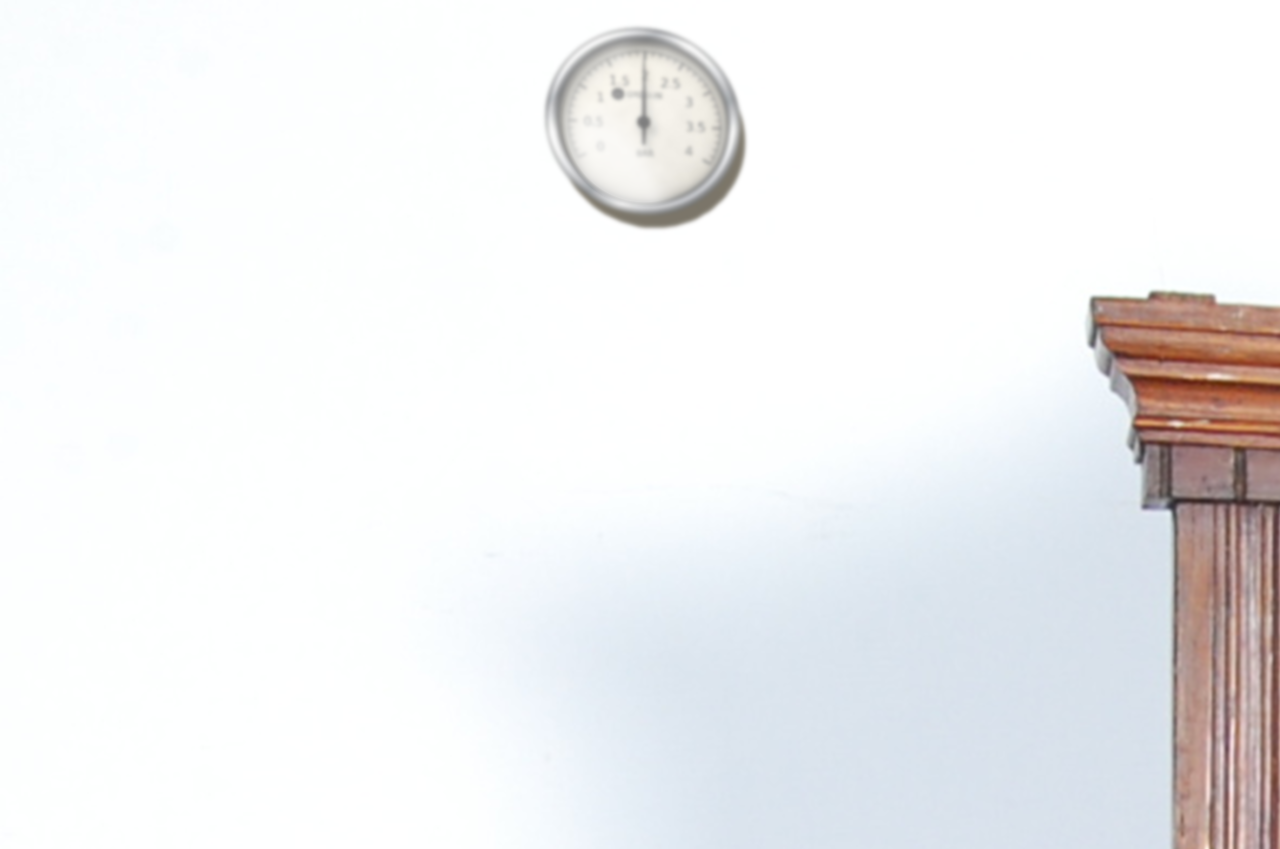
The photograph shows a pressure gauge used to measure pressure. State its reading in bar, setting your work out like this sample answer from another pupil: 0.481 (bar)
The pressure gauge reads 2 (bar)
